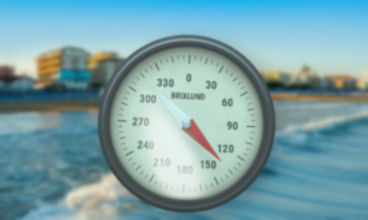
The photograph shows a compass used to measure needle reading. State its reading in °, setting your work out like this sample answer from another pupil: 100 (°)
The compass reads 135 (°)
